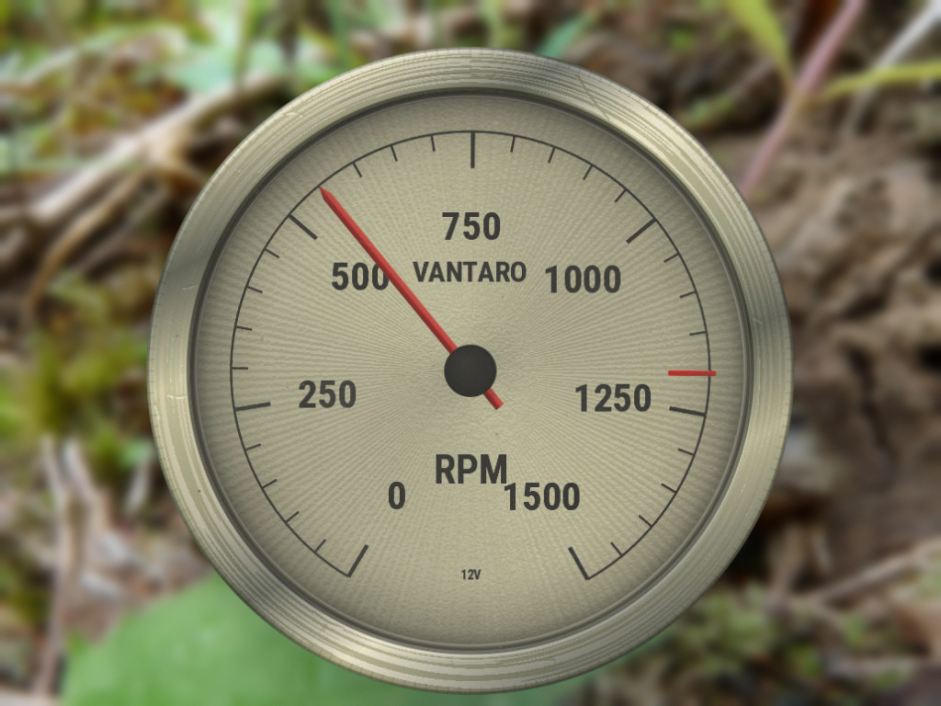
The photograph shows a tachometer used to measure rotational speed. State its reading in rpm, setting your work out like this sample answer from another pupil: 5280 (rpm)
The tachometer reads 550 (rpm)
